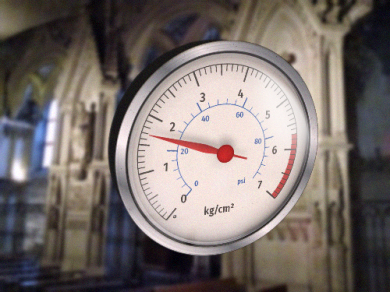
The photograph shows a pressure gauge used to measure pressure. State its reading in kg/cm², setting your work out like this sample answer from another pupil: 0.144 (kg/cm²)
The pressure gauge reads 1.7 (kg/cm²)
